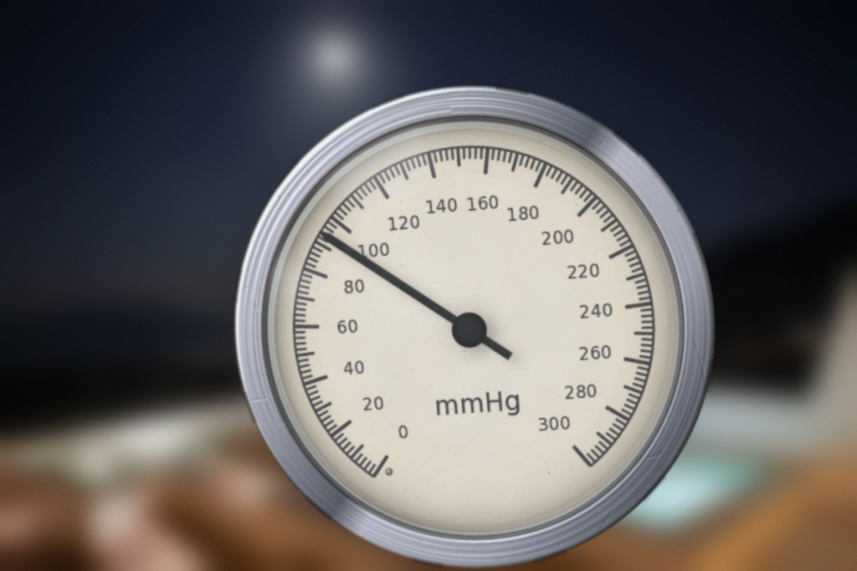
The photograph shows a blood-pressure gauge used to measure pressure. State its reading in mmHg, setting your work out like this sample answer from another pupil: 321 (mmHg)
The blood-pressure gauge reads 94 (mmHg)
